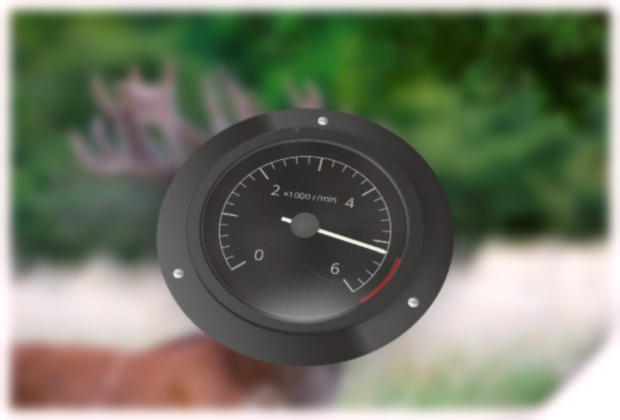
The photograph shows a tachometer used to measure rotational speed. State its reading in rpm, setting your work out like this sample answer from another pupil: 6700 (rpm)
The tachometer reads 5200 (rpm)
